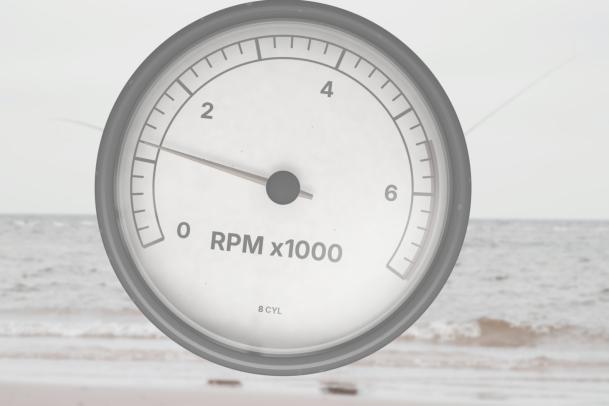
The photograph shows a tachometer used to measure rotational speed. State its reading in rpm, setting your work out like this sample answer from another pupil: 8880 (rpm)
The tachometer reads 1200 (rpm)
